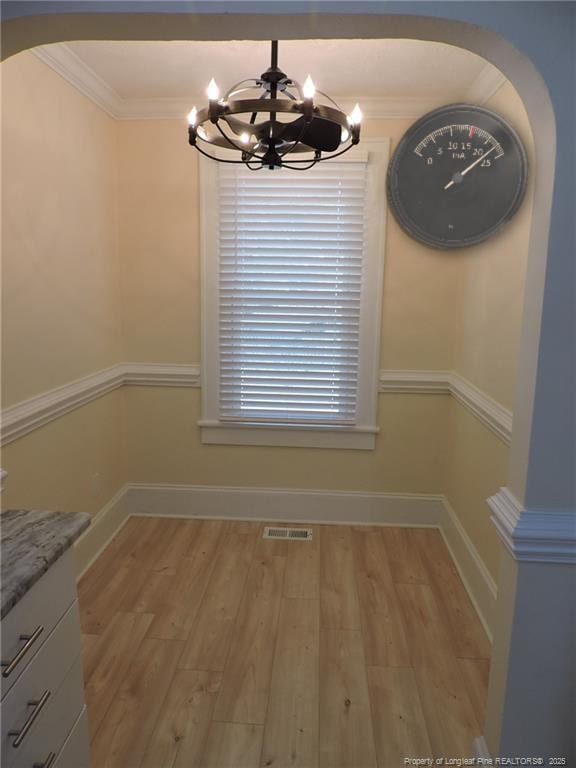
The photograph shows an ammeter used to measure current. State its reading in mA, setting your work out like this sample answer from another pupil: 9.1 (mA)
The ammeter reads 22.5 (mA)
